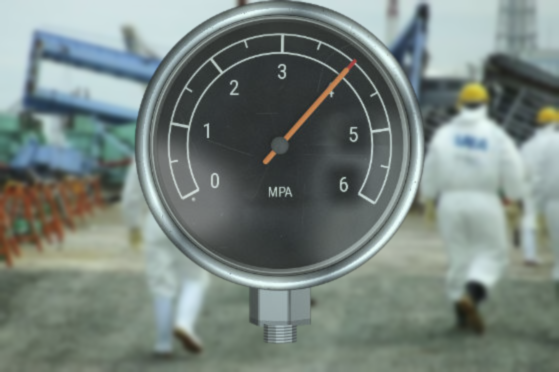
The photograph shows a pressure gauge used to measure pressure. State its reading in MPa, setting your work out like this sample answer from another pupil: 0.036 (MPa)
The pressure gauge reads 4 (MPa)
